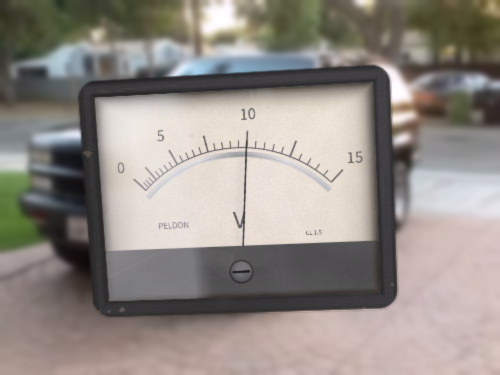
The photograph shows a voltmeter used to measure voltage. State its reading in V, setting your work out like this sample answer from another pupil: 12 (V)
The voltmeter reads 10 (V)
